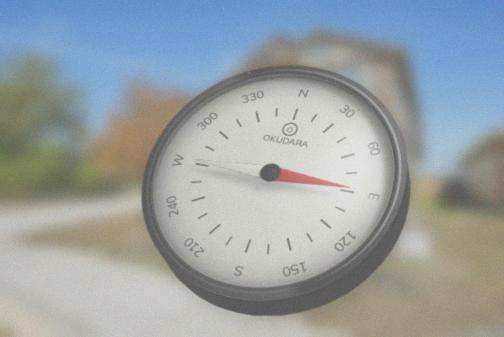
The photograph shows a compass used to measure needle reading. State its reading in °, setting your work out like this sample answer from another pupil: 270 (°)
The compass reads 90 (°)
